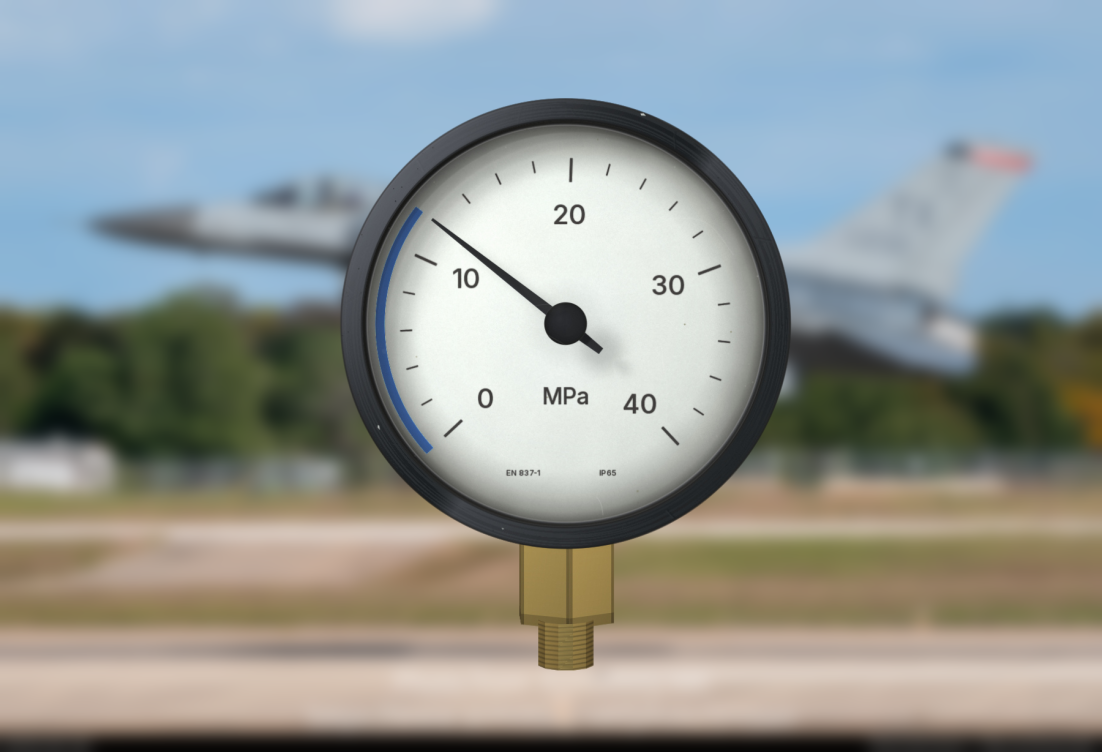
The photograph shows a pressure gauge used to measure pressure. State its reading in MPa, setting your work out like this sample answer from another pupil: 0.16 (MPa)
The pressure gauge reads 12 (MPa)
